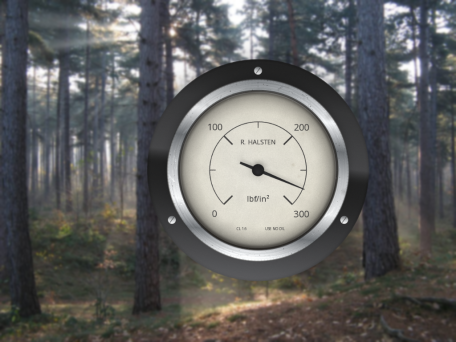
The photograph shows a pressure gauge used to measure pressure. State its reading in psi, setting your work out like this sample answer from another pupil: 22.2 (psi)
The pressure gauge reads 275 (psi)
